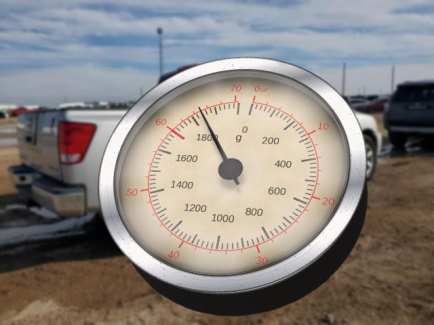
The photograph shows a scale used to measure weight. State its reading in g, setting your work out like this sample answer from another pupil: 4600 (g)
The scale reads 1840 (g)
